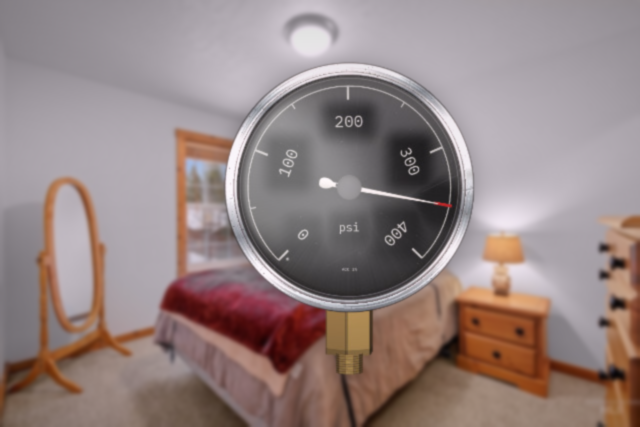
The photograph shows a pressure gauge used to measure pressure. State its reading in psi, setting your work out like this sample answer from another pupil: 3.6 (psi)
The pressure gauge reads 350 (psi)
